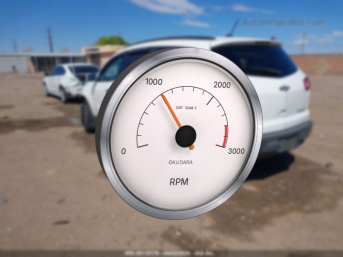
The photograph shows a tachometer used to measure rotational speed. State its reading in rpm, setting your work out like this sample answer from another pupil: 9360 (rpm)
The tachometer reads 1000 (rpm)
